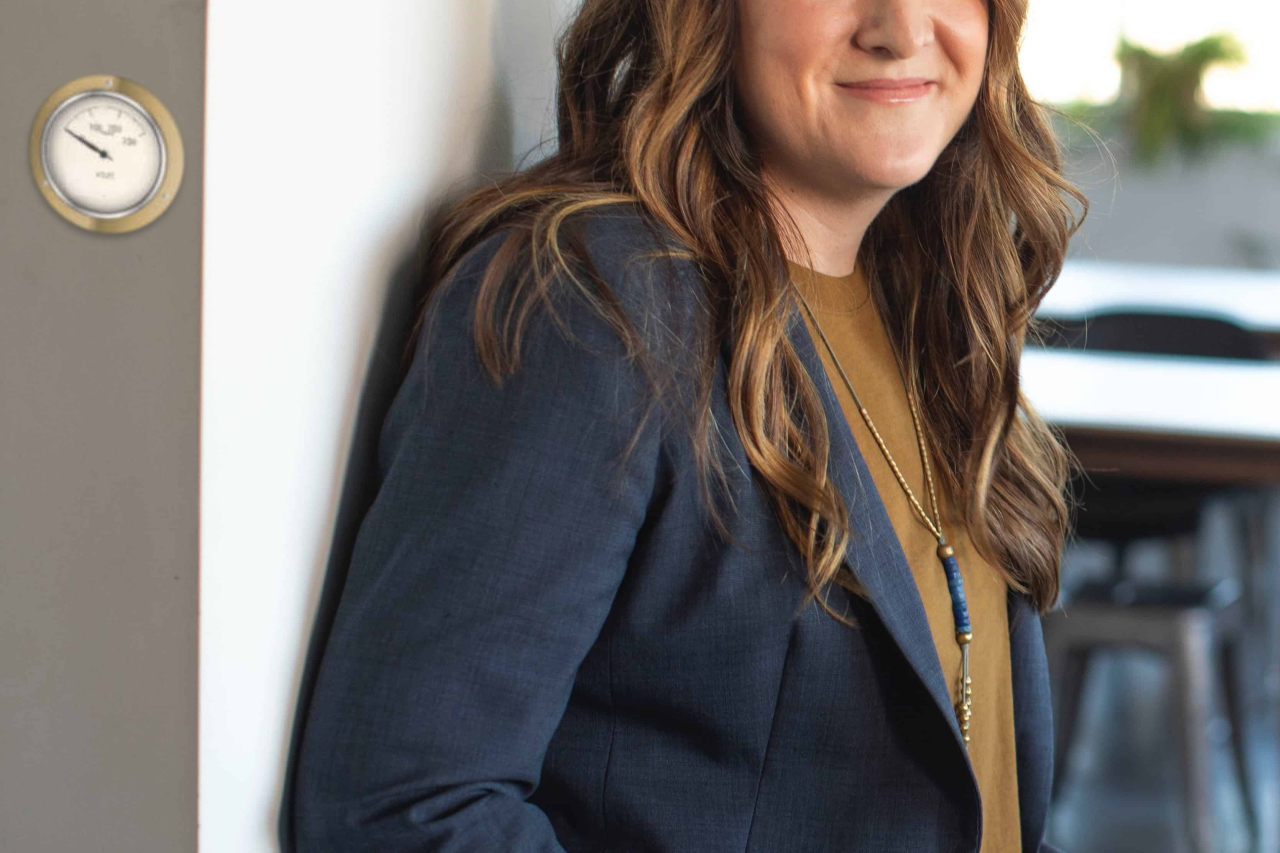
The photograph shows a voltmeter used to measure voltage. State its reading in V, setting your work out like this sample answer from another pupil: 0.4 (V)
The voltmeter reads 0 (V)
